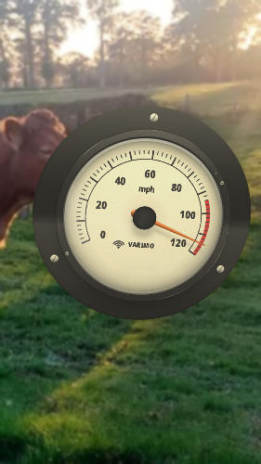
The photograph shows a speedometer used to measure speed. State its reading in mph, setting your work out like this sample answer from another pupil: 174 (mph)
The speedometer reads 114 (mph)
